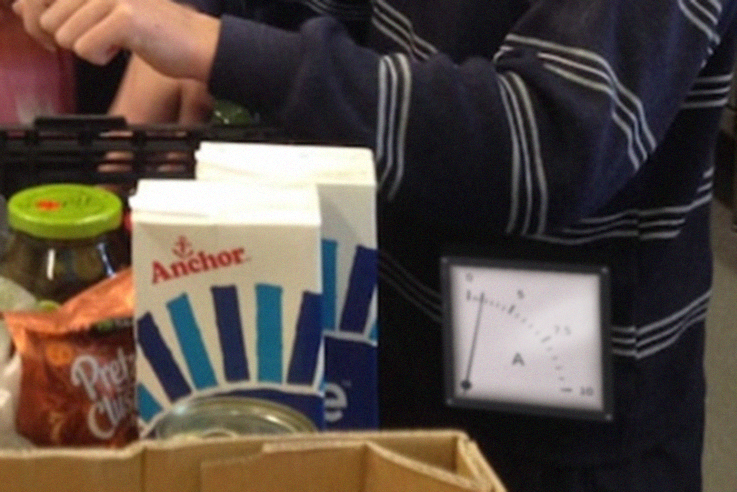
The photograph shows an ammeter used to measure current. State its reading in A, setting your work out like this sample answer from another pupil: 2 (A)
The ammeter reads 2.5 (A)
